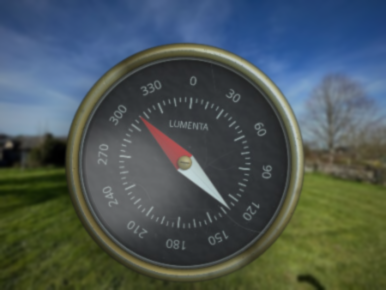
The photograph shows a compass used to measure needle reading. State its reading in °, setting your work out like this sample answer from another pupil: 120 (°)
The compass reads 310 (°)
